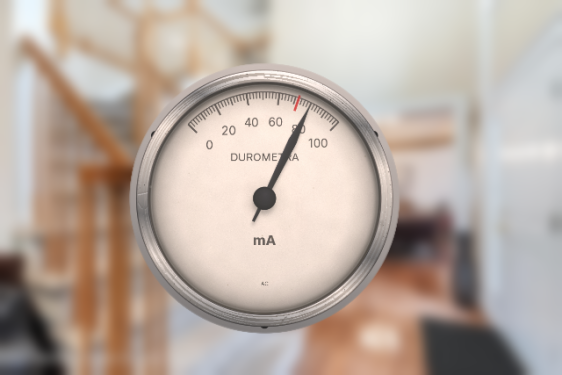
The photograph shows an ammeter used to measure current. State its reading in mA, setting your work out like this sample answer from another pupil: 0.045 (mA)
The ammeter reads 80 (mA)
